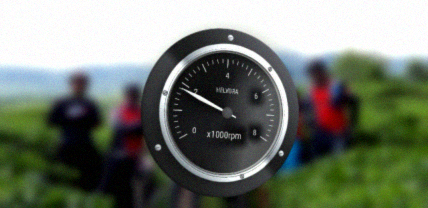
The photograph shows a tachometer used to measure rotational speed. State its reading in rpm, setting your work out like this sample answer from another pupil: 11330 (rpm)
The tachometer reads 1800 (rpm)
